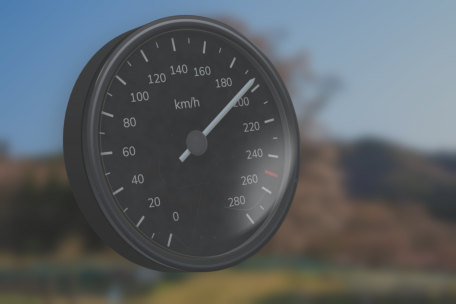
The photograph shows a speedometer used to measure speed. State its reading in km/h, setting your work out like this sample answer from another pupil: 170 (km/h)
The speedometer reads 195 (km/h)
